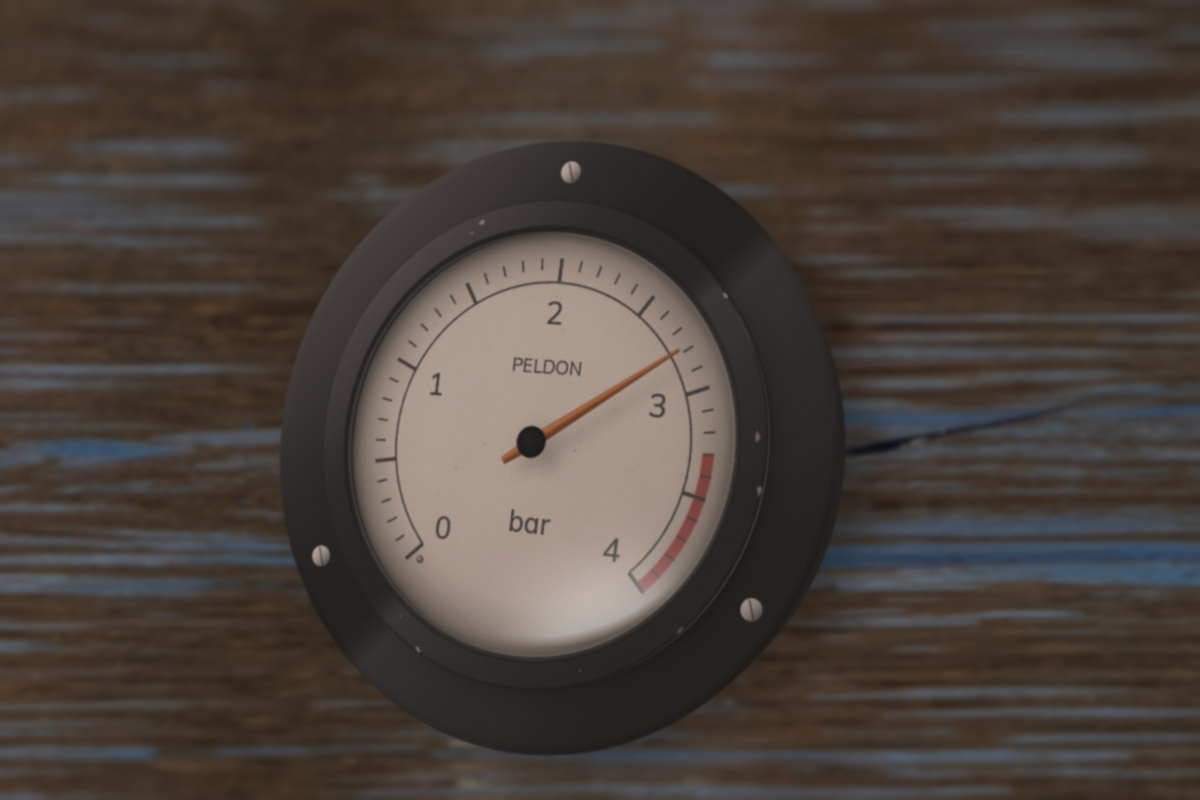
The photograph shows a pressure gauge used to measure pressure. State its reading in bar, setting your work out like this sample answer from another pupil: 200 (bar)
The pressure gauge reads 2.8 (bar)
